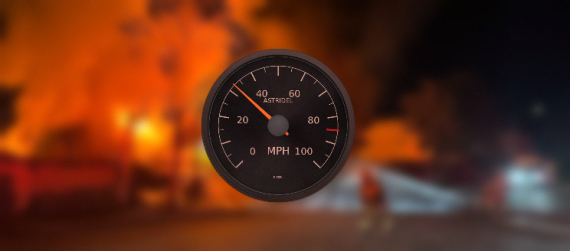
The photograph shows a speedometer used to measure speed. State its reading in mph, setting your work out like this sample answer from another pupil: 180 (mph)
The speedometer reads 32.5 (mph)
